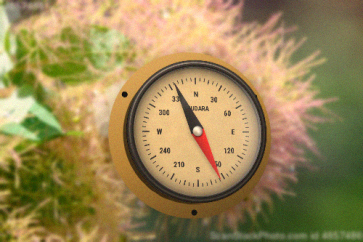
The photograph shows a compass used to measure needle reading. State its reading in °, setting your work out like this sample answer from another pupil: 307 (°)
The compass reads 155 (°)
